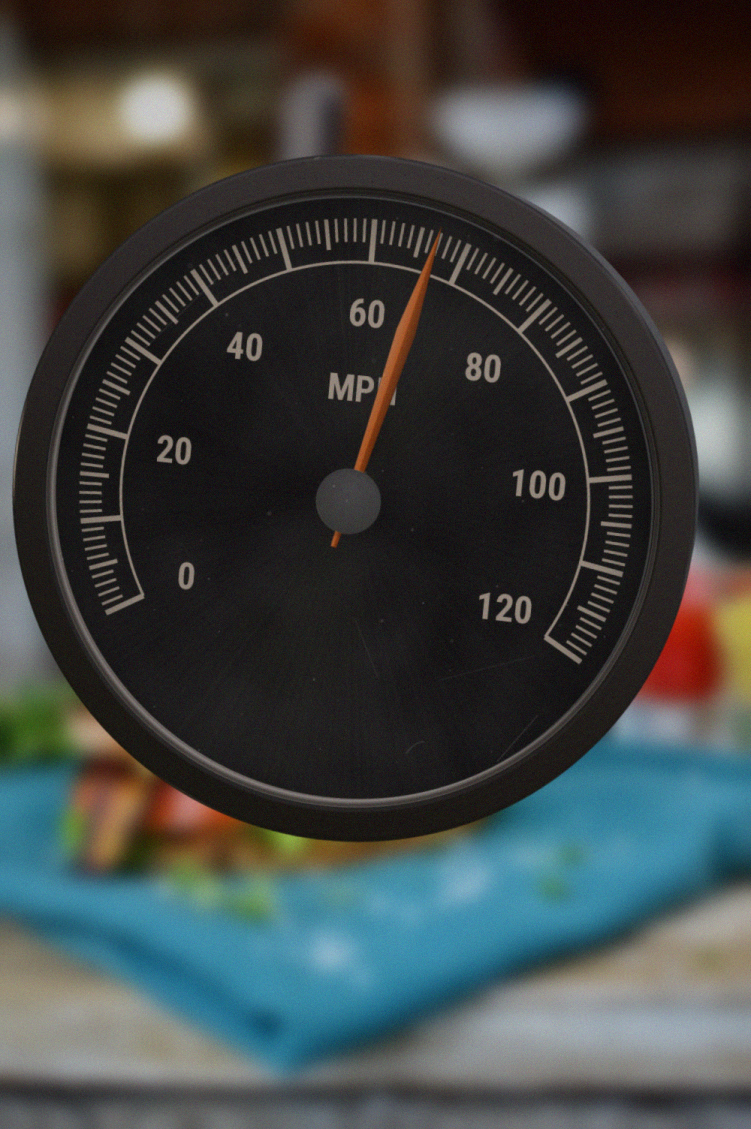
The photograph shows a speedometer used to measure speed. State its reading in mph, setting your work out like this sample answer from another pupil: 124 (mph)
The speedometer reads 67 (mph)
